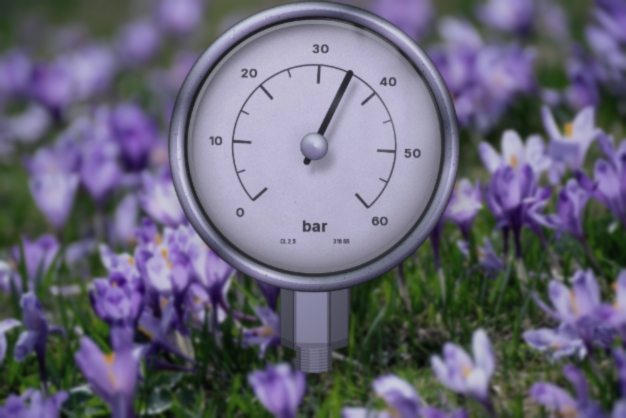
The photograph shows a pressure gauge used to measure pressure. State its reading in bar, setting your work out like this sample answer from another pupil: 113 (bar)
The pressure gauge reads 35 (bar)
